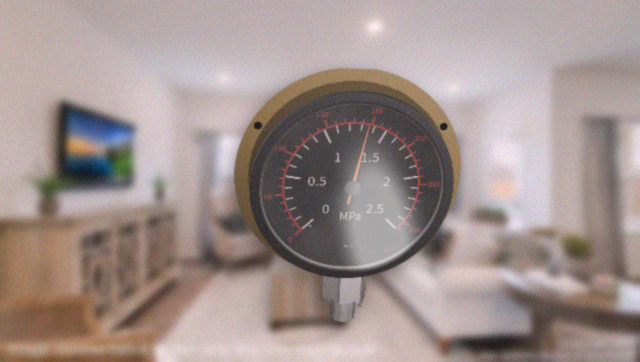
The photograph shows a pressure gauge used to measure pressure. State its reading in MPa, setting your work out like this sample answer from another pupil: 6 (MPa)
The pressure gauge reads 1.35 (MPa)
